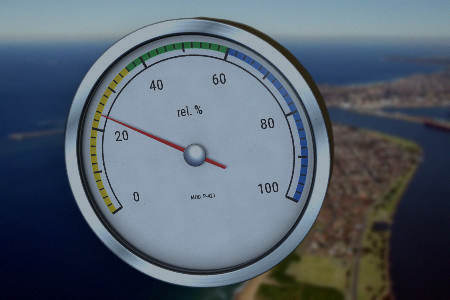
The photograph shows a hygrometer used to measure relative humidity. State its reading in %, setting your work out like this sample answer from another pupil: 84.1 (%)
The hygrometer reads 24 (%)
